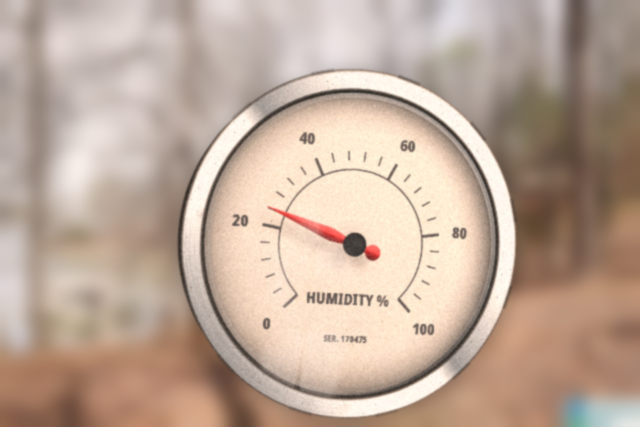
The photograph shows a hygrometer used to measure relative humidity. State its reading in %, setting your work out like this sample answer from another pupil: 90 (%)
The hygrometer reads 24 (%)
